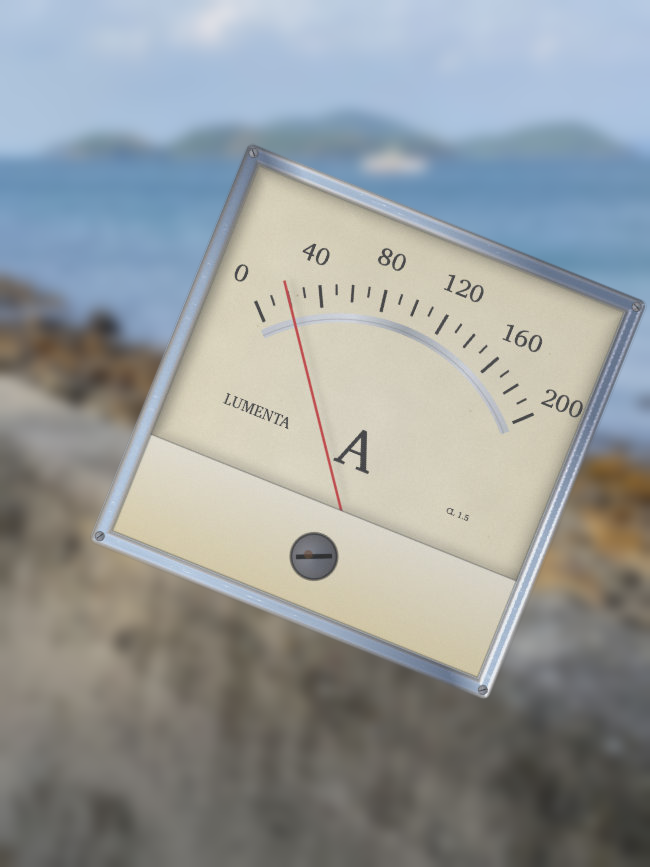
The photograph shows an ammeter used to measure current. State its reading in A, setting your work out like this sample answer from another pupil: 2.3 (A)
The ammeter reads 20 (A)
